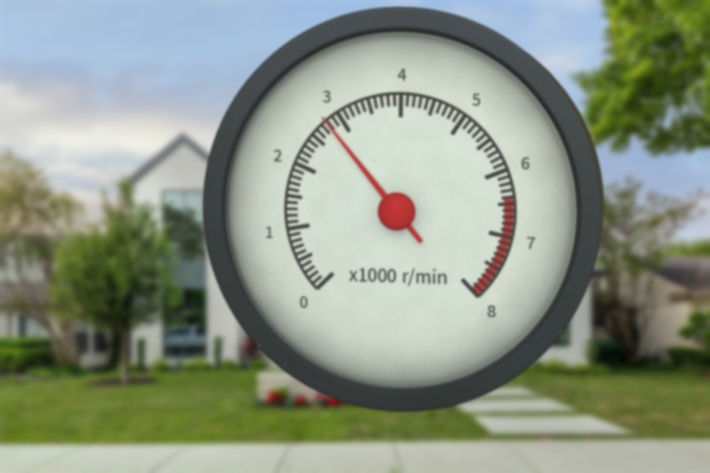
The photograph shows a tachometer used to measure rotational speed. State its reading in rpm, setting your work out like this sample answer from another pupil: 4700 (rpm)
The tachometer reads 2800 (rpm)
